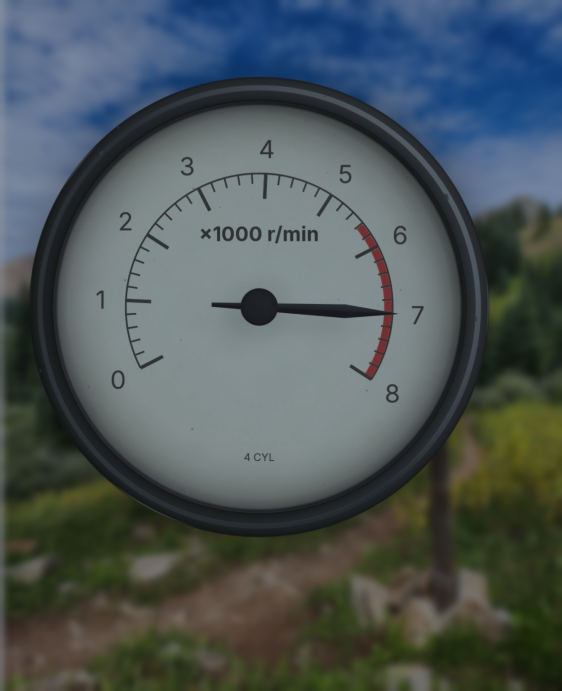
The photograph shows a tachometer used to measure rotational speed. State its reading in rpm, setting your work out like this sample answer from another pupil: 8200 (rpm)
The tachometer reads 7000 (rpm)
